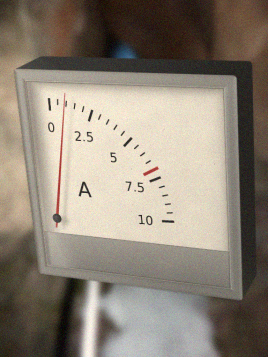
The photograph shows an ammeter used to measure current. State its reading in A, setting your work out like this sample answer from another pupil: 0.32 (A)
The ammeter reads 1 (A)
